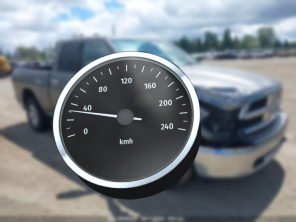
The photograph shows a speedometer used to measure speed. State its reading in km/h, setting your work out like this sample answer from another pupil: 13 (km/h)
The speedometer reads 30 (km/h)
